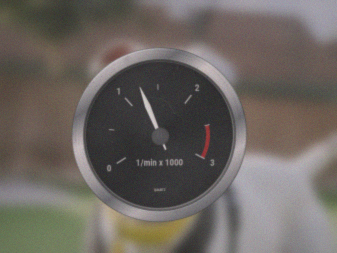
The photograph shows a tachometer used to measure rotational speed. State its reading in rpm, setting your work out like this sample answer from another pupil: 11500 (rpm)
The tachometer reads 1250 (rpm)
